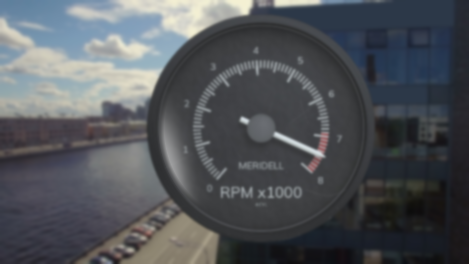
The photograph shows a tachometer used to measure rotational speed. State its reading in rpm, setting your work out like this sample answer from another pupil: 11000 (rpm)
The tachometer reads 7500 (rpm)
